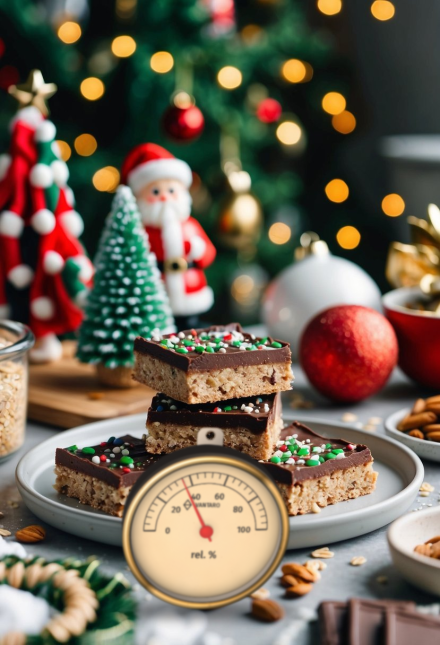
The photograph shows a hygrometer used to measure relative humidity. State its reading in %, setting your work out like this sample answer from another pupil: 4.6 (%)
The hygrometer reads 36 (%)
